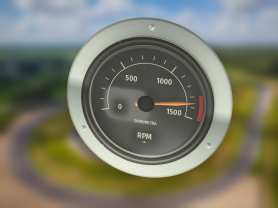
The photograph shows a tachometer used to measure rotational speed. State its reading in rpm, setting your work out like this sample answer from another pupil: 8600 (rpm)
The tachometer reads 1350 (rpm)
